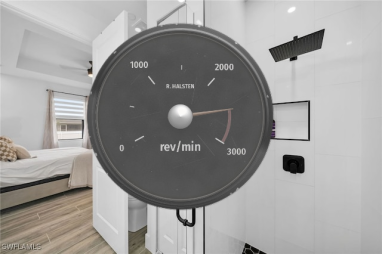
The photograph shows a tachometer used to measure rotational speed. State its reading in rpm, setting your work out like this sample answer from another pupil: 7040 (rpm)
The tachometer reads 2500 (rpm)
